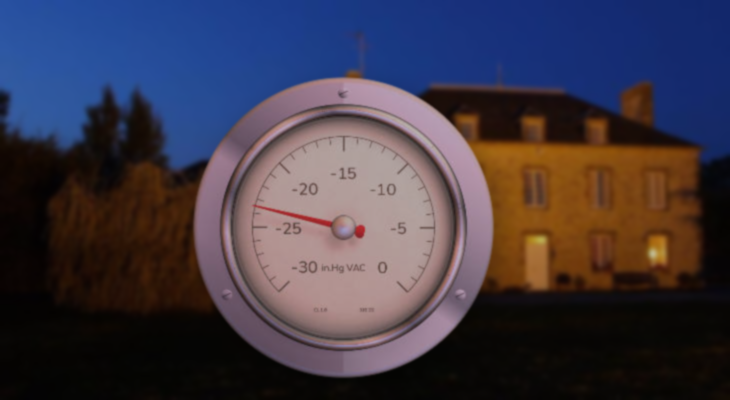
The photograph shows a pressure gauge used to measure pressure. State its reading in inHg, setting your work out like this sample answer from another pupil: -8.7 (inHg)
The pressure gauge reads -23.5 (inHg)
